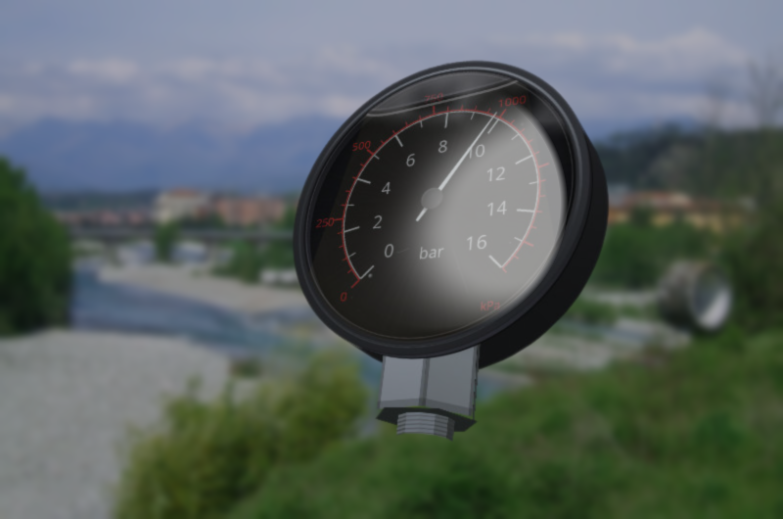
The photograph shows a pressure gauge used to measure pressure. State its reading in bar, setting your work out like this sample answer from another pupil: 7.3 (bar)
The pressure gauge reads 10 (bar)
